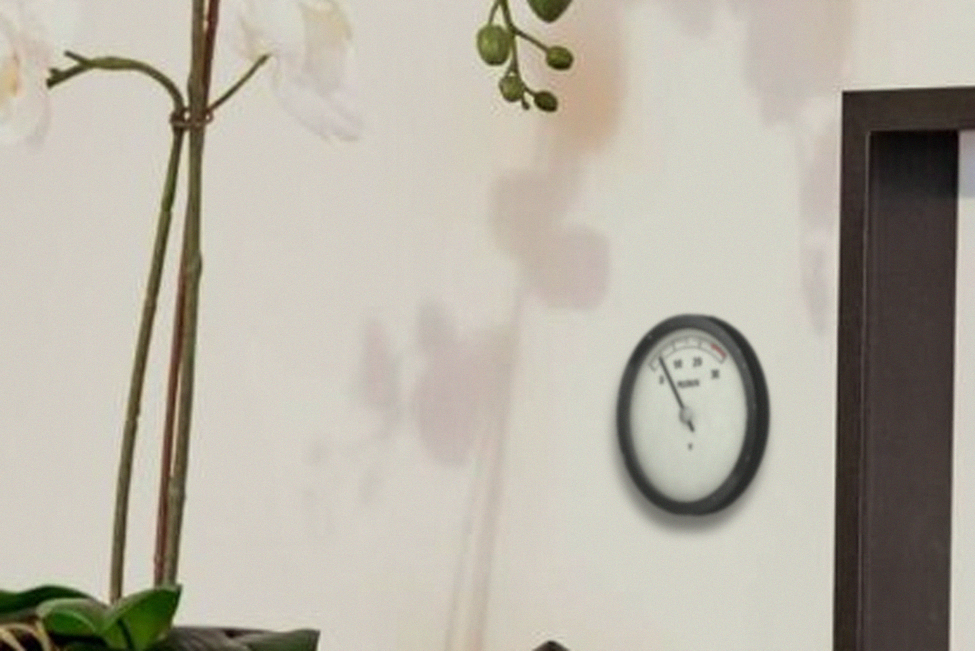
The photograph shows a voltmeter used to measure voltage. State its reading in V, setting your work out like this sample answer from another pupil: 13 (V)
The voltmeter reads 5 (V)
